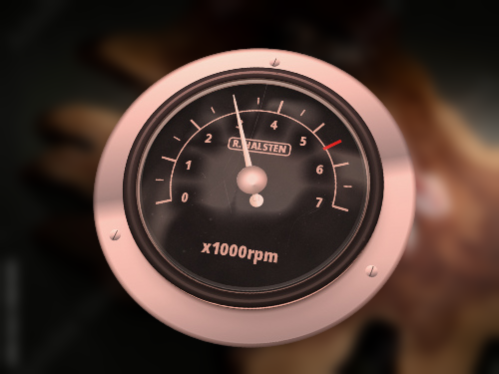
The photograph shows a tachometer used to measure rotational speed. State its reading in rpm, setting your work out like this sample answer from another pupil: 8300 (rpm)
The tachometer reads 3000 (rpm)
